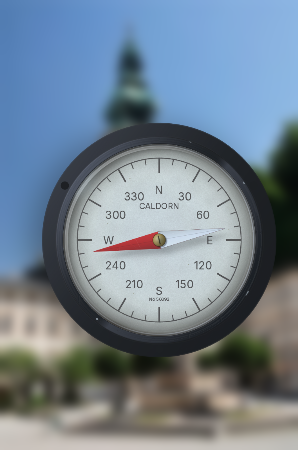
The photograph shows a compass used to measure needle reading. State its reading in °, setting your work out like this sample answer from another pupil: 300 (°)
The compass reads 260 (°)
